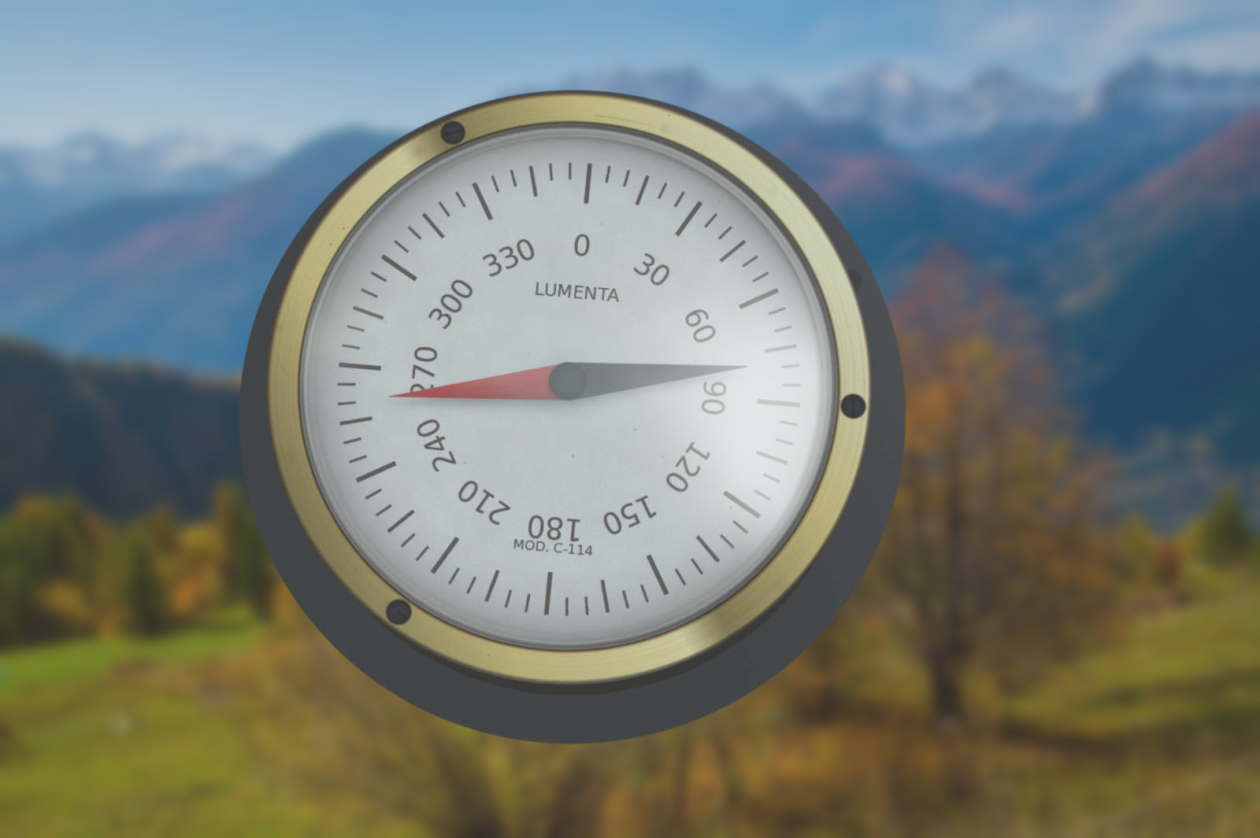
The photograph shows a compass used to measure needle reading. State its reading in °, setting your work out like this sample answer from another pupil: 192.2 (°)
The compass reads 260 (°)
